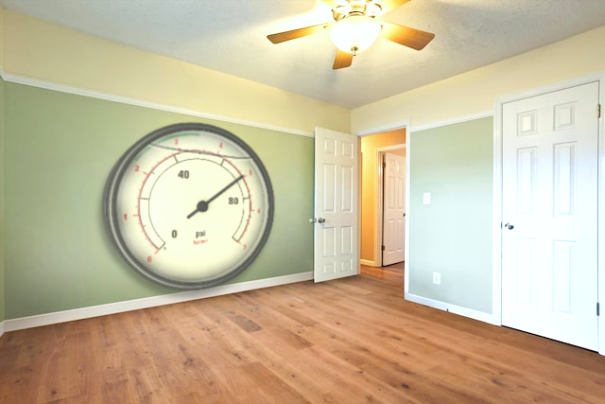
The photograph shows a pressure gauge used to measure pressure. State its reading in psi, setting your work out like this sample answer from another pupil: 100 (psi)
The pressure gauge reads 70 (psi)
